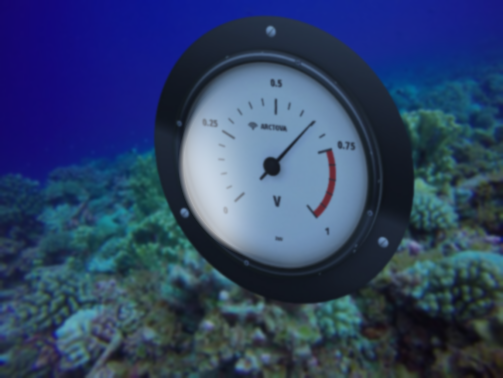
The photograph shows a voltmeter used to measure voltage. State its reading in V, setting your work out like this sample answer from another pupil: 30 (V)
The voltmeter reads 0.65 (V)
